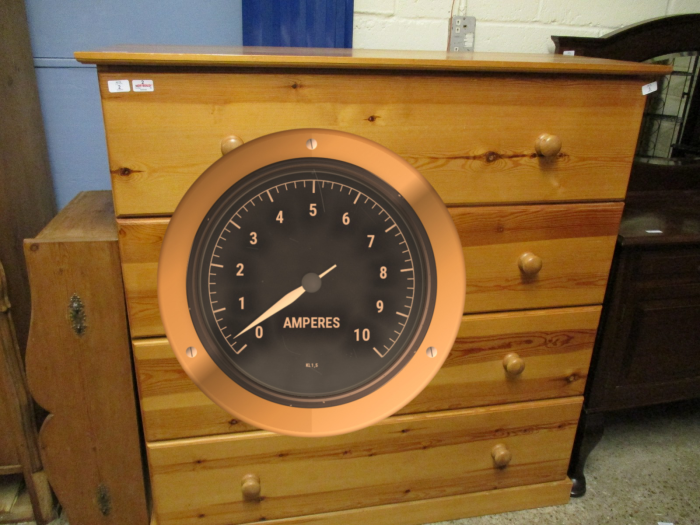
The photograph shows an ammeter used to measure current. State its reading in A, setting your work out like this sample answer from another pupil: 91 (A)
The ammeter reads 0.3 (A)
